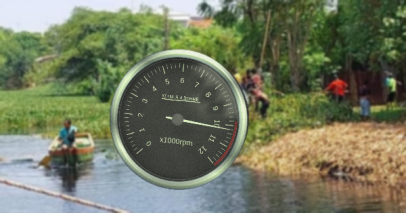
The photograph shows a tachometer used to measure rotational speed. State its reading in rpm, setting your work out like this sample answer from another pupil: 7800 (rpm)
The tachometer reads 10200 (rpm)
